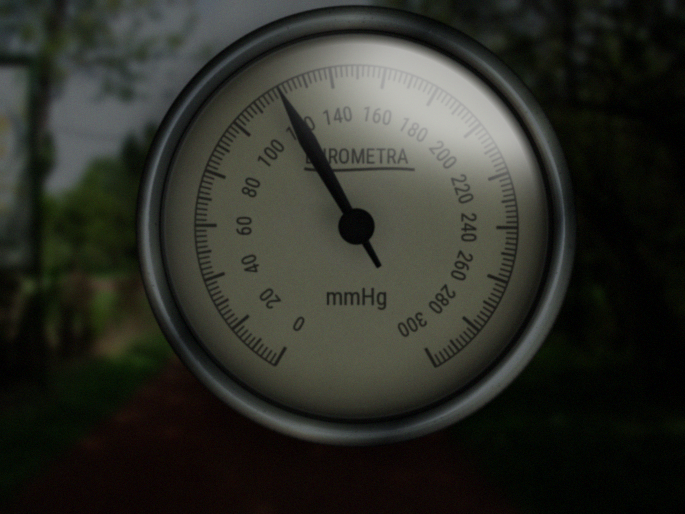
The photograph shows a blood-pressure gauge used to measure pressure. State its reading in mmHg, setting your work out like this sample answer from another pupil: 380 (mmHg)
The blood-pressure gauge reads 120 (mmHg)
